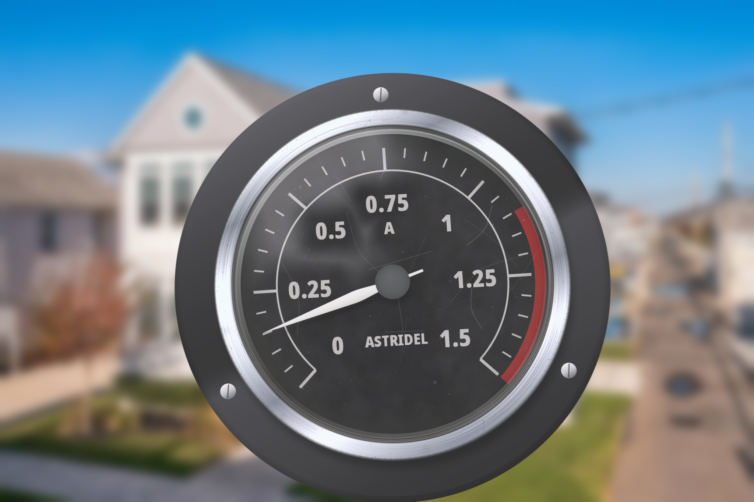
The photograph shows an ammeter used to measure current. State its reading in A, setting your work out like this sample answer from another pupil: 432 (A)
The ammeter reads 0.15 (A)
